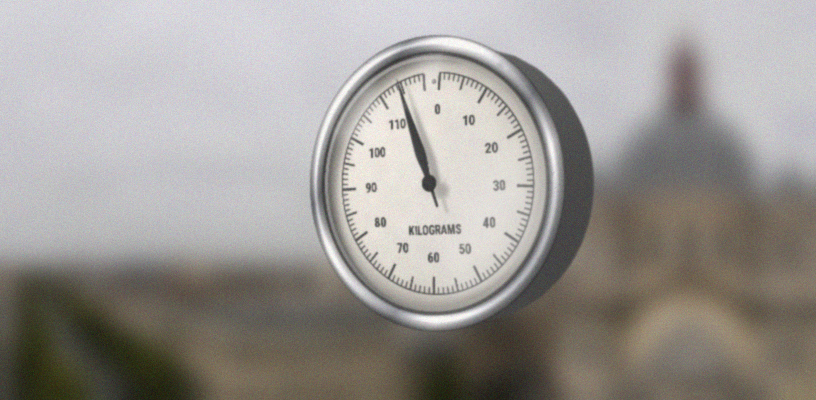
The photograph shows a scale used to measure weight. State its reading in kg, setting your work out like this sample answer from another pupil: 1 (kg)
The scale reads 115 (kg)
